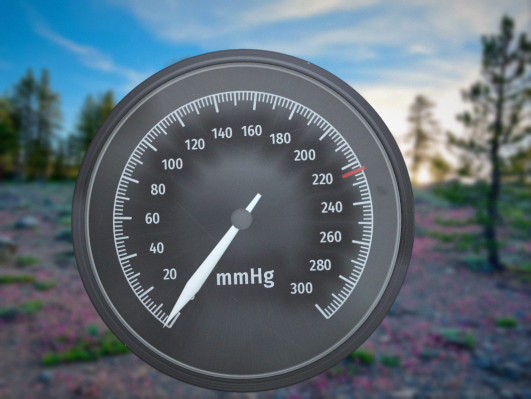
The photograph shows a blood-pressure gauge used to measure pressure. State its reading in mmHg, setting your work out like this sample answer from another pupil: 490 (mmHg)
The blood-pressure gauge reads 2 (mmHg)
